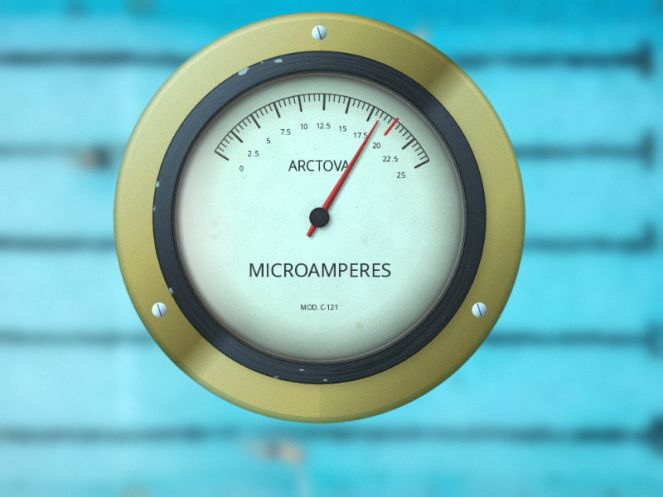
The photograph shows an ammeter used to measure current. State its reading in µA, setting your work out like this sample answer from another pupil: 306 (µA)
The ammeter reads 18.5 (µA)
